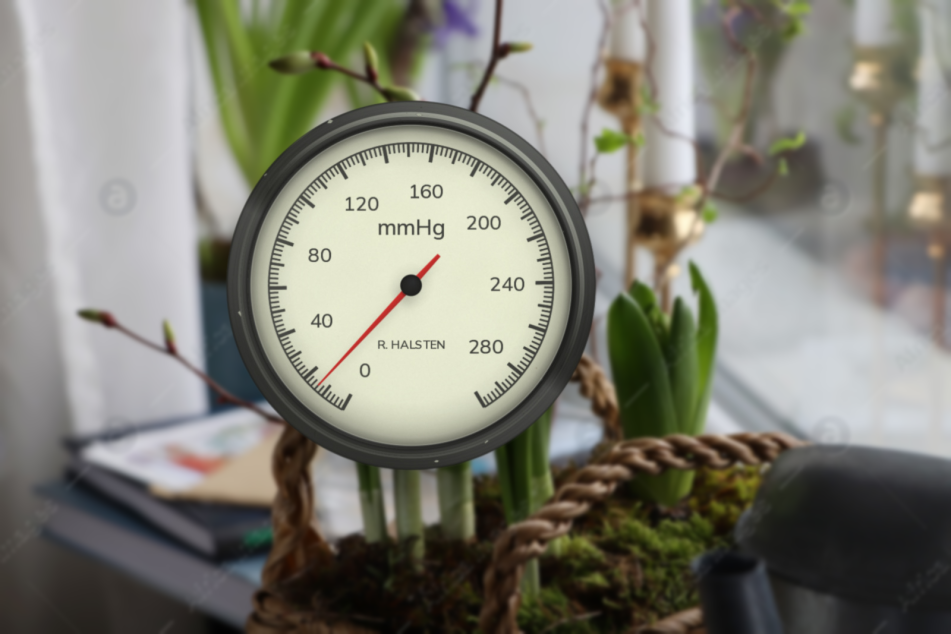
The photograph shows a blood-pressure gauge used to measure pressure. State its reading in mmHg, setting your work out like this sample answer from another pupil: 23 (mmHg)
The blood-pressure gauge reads 14 (mmHg)
